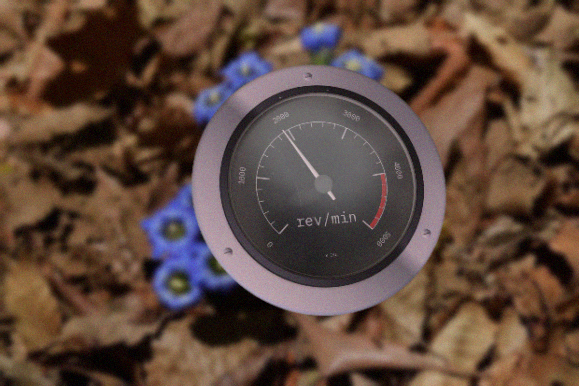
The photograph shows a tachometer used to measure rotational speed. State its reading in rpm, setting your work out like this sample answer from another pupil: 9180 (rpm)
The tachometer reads 1900 (rpm)
